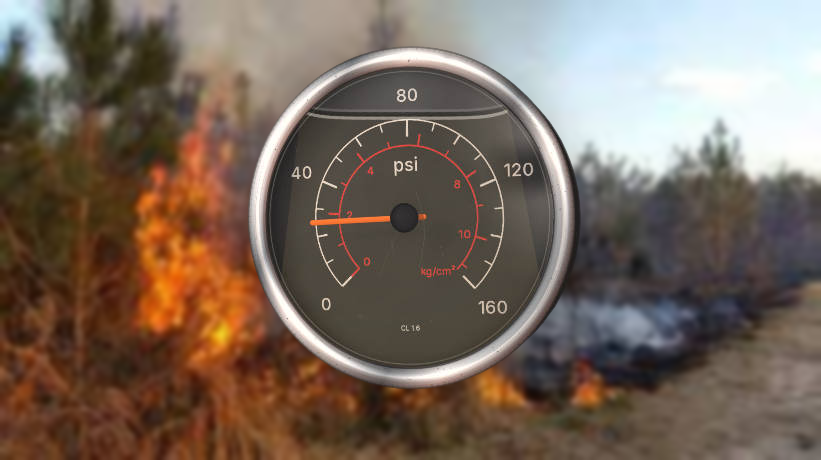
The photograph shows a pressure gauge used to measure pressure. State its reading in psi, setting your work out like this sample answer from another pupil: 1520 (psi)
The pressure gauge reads 25 (psi)
